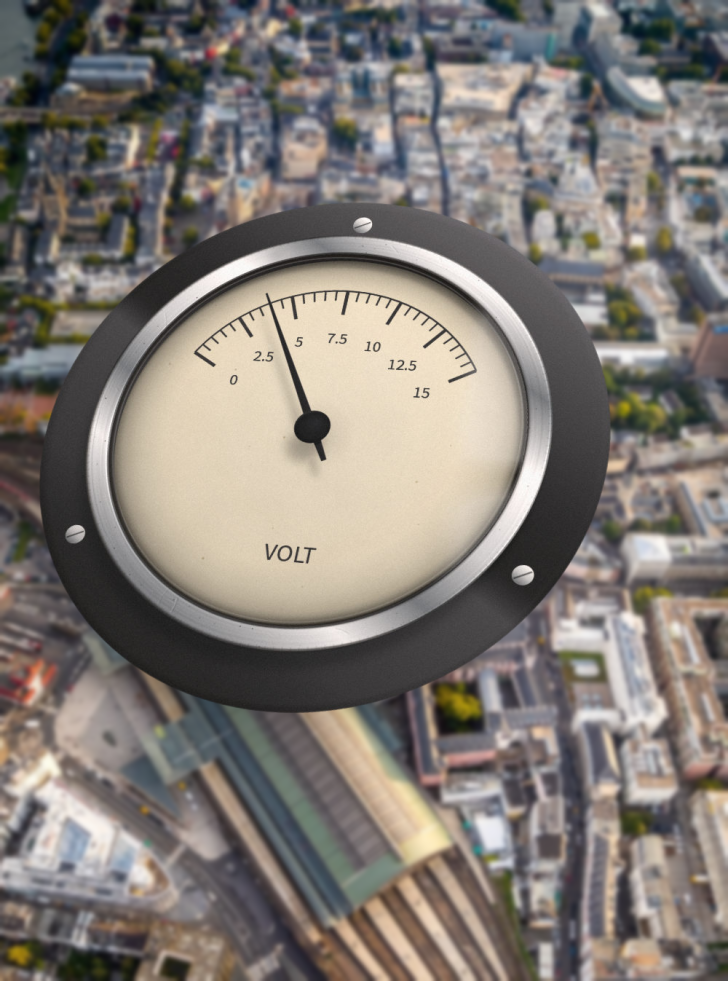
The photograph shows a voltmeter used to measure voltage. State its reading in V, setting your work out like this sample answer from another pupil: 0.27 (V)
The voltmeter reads 4 (V)
